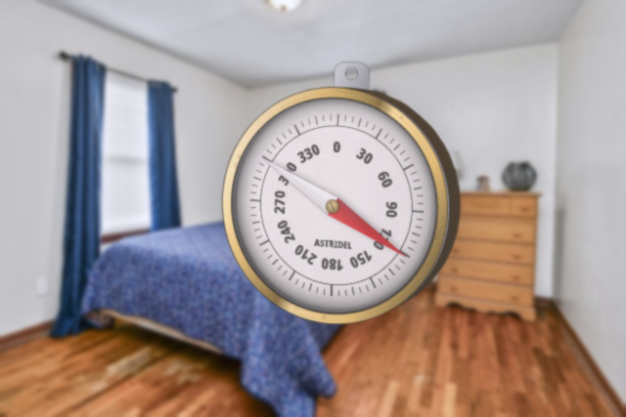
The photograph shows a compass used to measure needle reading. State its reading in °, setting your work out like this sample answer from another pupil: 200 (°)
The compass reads 120 (°)
